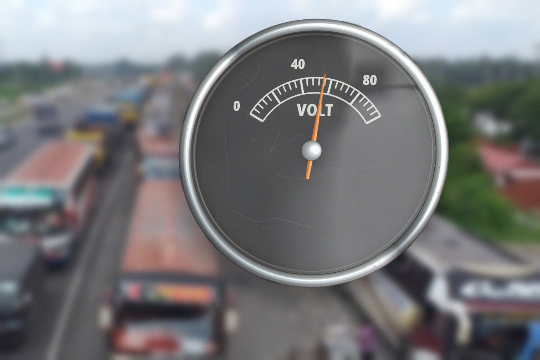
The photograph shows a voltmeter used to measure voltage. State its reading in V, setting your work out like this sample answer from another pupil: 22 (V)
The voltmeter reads 56 (V)
